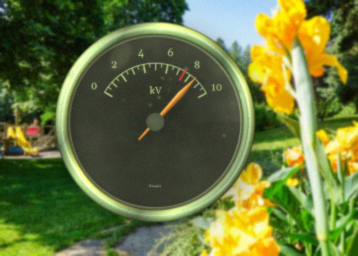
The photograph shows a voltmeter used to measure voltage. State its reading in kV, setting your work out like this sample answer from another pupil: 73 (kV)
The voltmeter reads 8.5 (kV)
